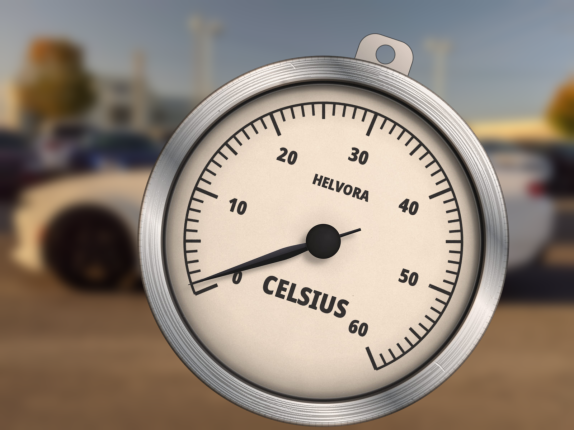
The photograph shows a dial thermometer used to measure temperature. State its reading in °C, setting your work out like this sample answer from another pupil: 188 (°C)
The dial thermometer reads 1 (°C)
